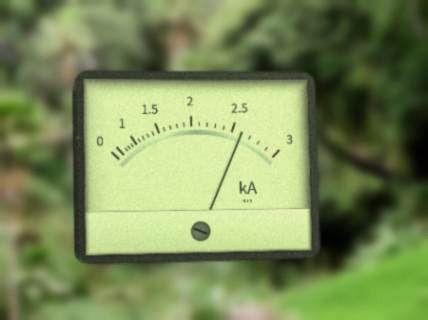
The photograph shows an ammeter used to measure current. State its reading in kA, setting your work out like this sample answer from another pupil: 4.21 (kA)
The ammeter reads 2.6 (kA)
